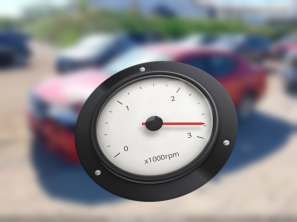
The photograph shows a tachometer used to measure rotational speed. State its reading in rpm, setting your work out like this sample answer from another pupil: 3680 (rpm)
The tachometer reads 2800 (rpm)
